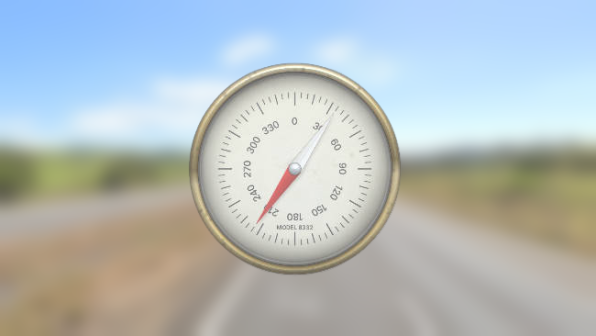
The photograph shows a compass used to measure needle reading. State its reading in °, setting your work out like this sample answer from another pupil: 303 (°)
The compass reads 215 (°)
